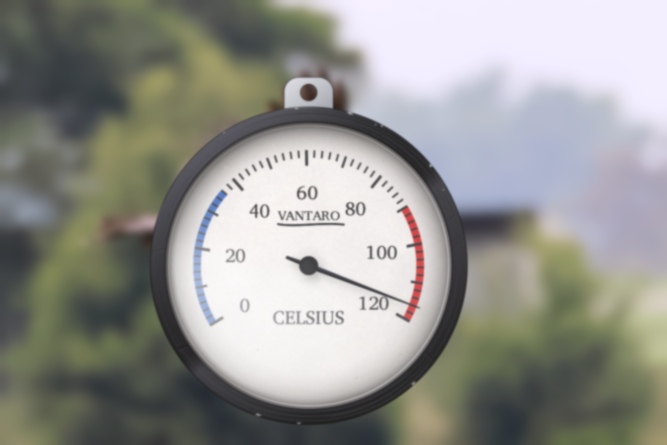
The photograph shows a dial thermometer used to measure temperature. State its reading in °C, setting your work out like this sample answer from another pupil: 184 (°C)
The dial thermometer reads 116 (°C)
